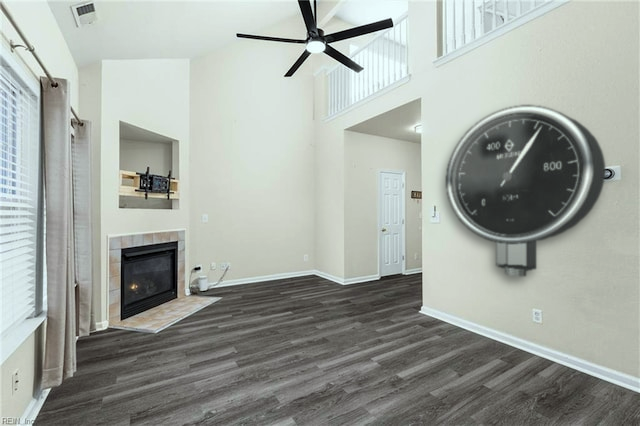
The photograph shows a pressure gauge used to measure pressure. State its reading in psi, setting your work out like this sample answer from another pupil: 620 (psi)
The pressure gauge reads 625 (psi)
